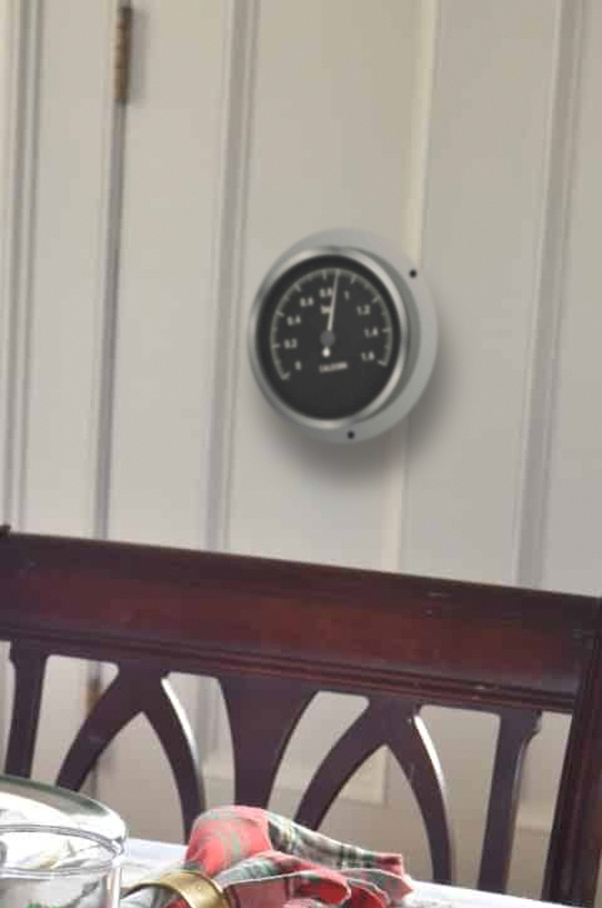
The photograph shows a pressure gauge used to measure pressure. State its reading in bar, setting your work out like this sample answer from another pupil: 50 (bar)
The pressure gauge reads 0.9 (bar)
